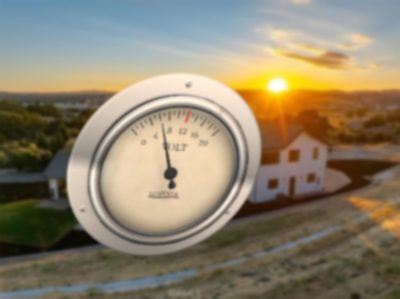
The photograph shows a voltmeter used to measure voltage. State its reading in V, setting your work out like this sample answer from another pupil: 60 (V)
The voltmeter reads 6 (V)
